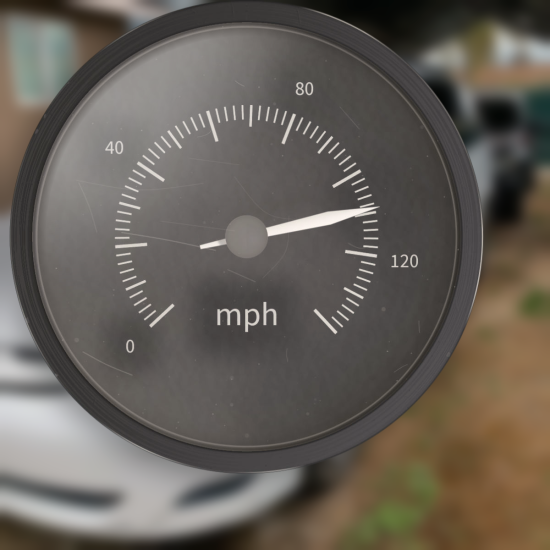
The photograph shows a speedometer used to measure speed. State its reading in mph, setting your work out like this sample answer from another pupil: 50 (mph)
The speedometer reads 109 (mph)
